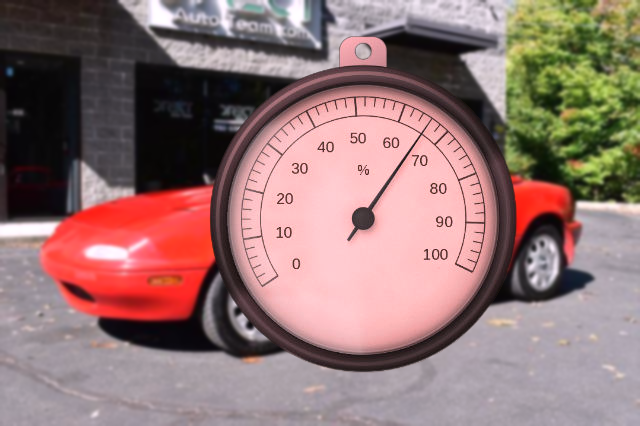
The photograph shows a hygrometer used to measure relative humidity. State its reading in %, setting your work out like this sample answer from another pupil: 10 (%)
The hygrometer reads 66 (%)
